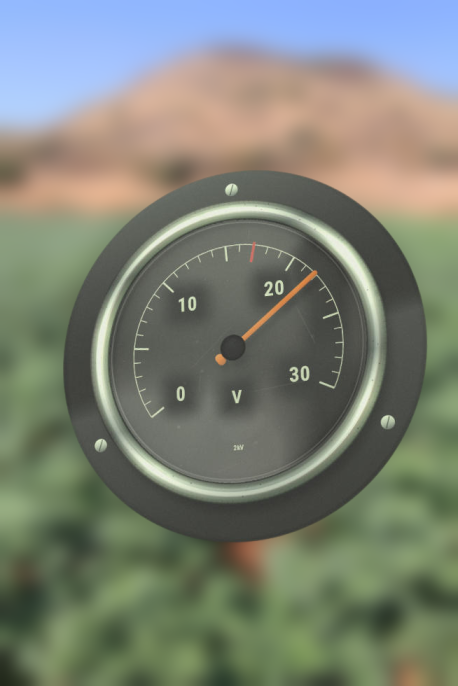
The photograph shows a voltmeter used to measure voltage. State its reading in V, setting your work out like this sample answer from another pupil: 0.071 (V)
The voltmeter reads 22 (V)
